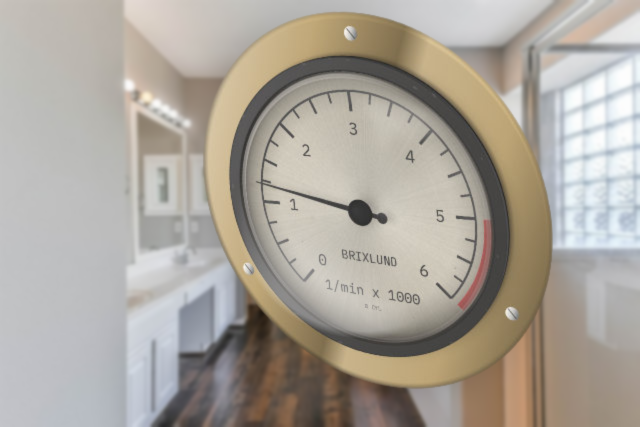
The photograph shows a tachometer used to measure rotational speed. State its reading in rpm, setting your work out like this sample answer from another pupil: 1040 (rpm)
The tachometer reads 1250 (rpm)
